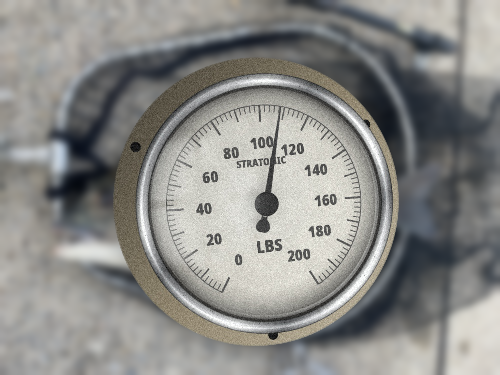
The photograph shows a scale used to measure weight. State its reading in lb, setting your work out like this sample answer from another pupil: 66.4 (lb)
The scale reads 108 (lb)
